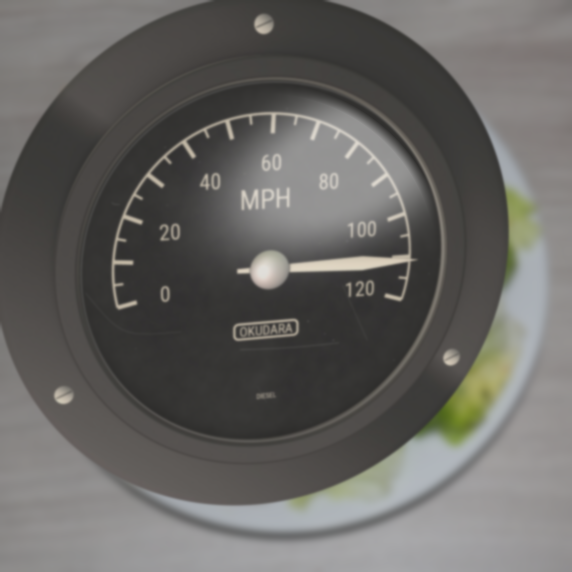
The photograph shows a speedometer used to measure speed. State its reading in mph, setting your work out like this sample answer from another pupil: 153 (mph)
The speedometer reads 110 (mph)
